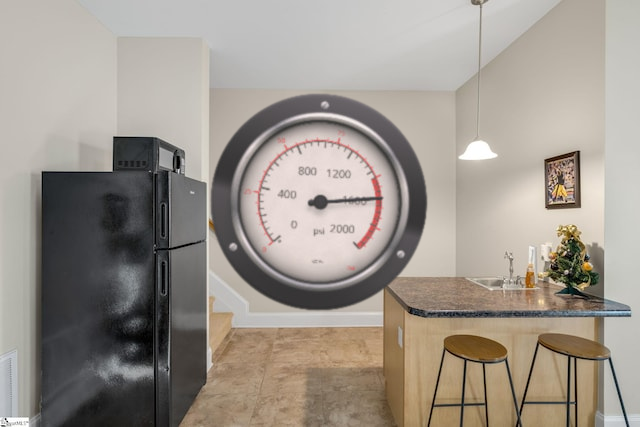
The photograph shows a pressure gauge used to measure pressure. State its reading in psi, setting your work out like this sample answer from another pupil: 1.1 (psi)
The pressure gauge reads 1600 (psi)
